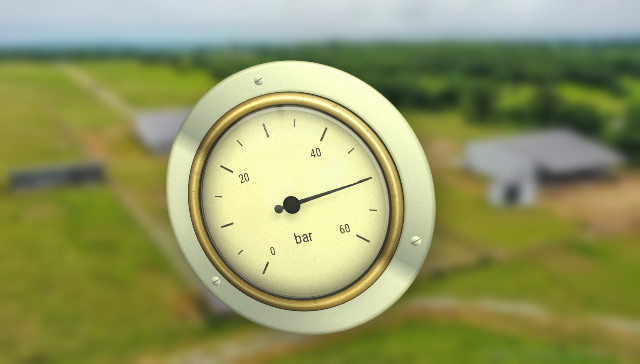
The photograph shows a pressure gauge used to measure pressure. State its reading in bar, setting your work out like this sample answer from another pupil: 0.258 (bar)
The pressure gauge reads 50 (bar)
